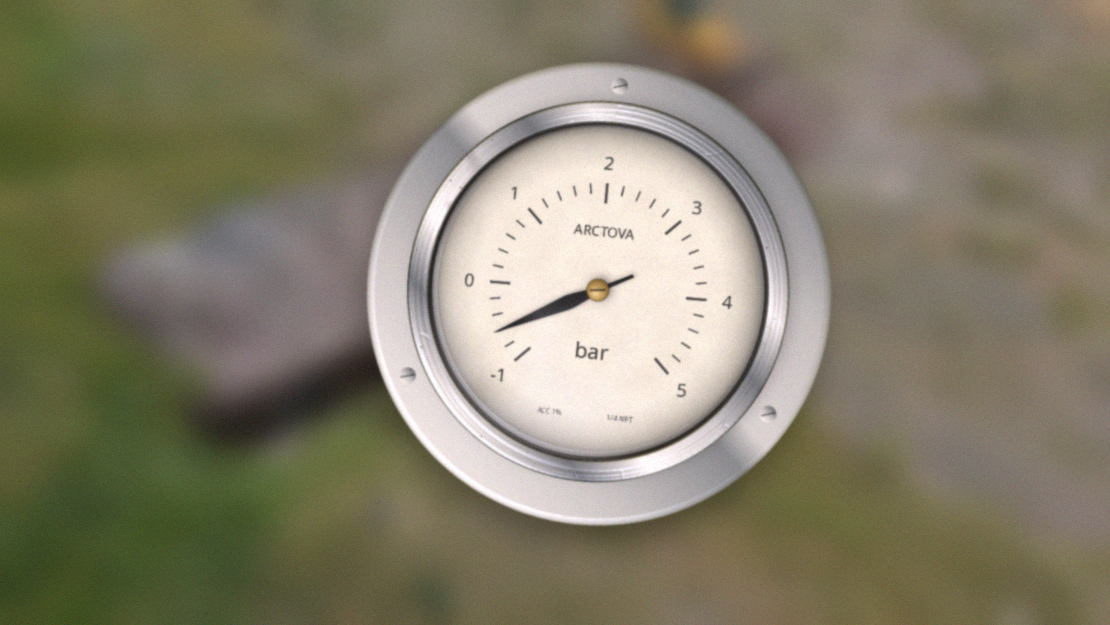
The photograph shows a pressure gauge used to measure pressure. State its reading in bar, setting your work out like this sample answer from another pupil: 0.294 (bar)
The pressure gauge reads -0.6 (bar)
